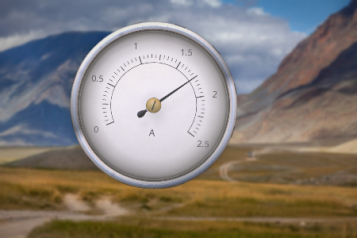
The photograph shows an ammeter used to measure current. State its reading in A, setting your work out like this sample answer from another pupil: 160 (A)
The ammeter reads 1.75 (A)
